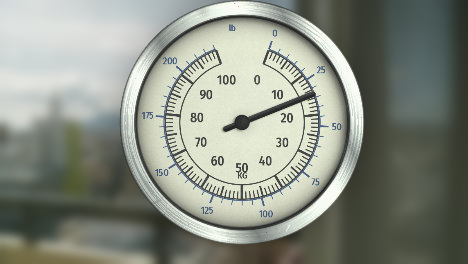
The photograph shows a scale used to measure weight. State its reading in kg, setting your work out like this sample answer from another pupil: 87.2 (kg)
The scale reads 15 (kg)
